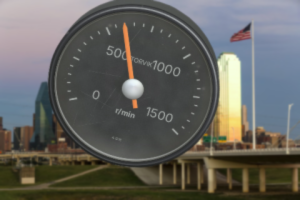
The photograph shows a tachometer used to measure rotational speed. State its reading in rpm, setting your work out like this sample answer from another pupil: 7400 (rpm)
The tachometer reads 600 (rpm)
